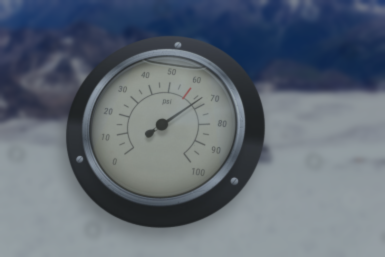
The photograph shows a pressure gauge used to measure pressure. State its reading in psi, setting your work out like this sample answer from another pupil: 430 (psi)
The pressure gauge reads 67.5 (psi)
